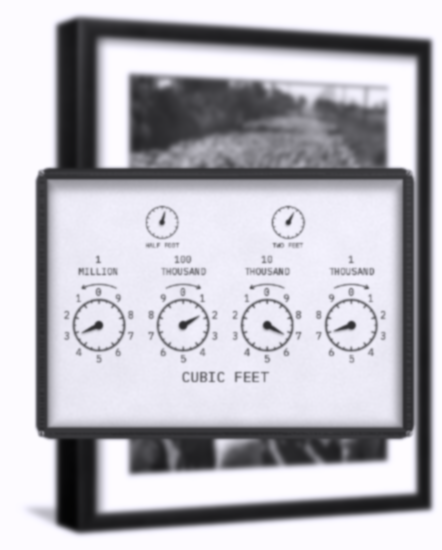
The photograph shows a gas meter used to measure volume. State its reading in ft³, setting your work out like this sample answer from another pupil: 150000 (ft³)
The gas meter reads 316700 (ft³)
